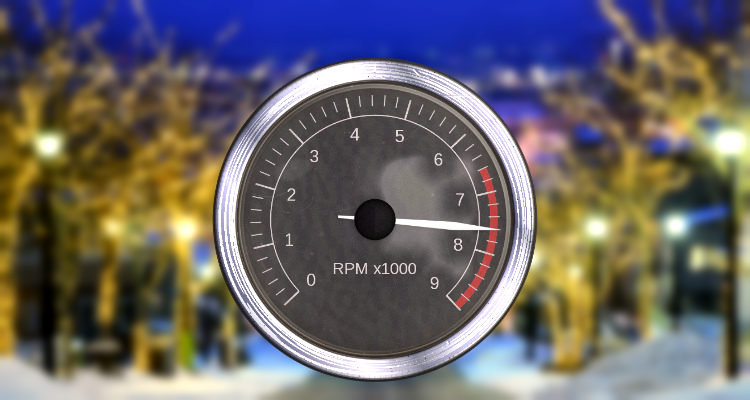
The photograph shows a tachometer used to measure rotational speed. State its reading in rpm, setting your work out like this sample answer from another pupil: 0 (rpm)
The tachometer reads 7600 (rpm)
